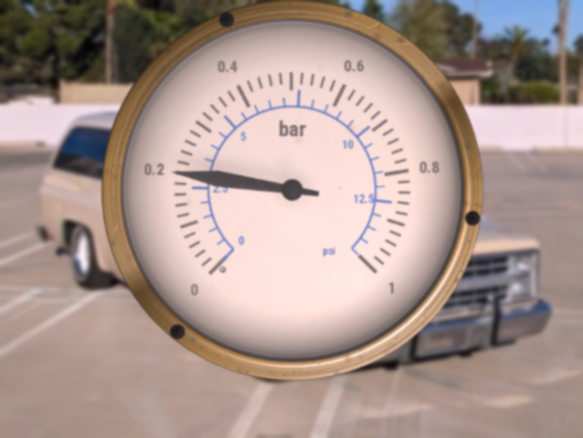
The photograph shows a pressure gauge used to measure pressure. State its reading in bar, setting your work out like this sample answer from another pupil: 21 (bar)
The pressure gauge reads 0.2 (bar)
